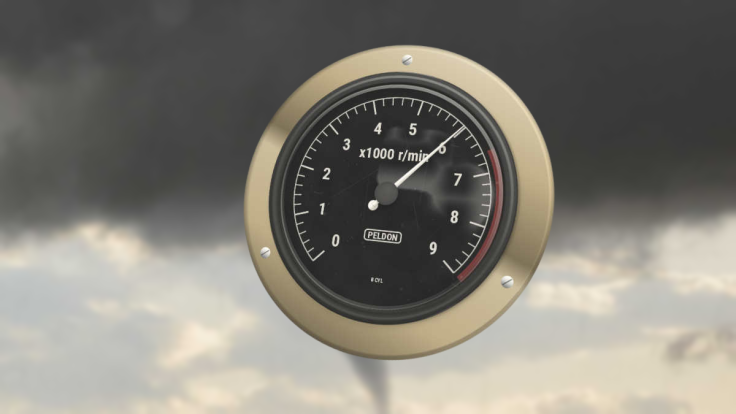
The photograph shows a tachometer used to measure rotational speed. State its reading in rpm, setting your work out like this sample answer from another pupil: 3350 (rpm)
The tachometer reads 6000 (rpm)
